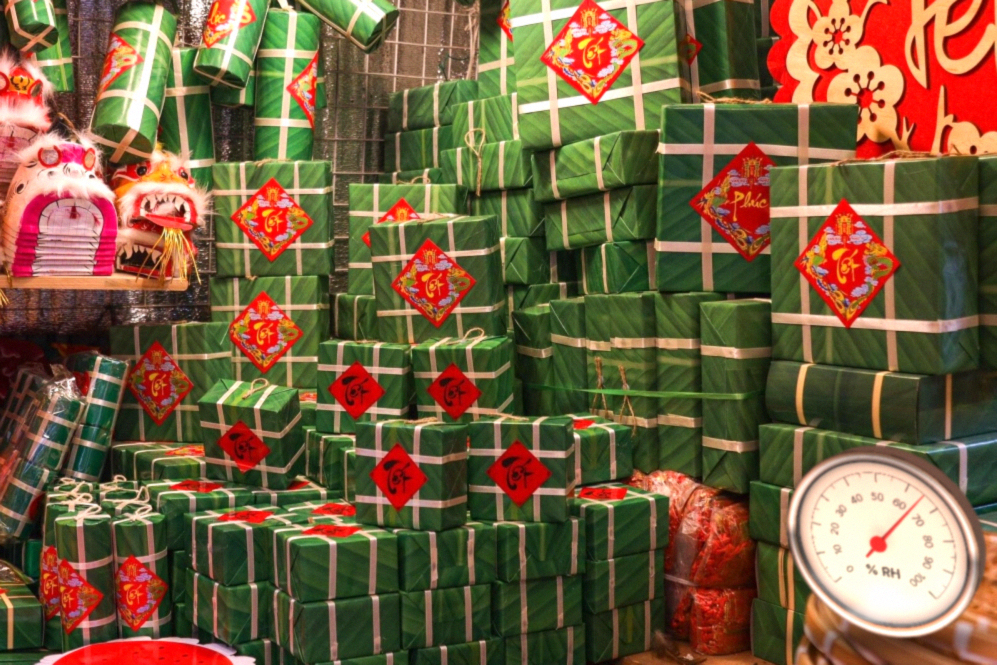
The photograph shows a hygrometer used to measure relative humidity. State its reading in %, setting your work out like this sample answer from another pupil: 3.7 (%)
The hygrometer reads 65 (%)
